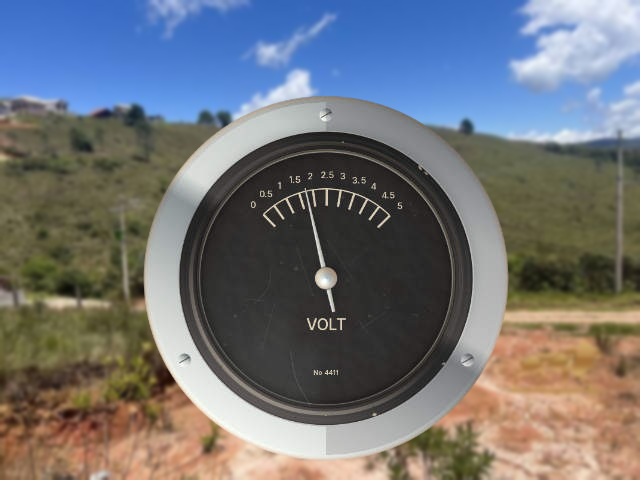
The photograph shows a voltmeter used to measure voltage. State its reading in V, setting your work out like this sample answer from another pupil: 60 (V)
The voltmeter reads 1.75 (V)
